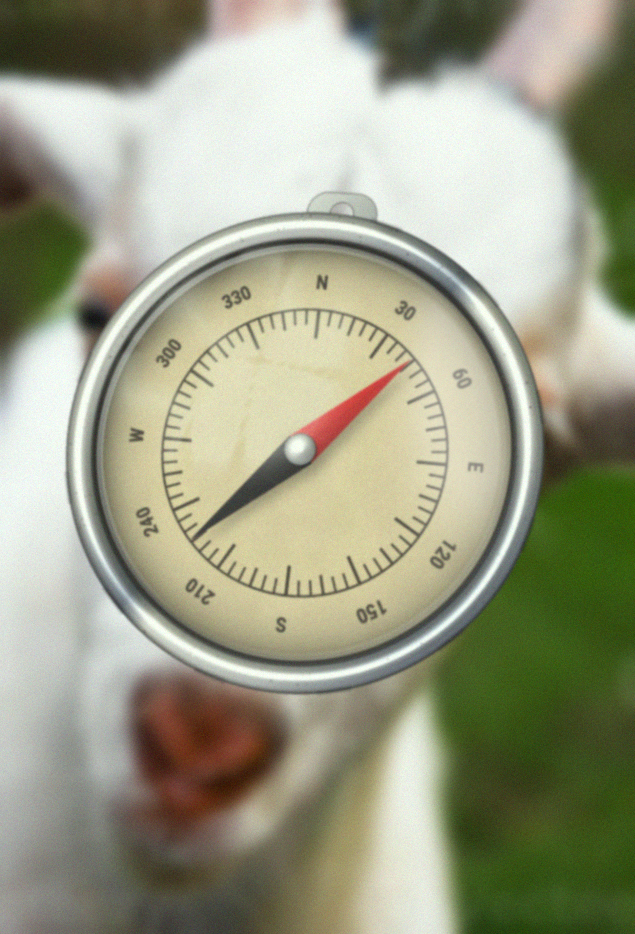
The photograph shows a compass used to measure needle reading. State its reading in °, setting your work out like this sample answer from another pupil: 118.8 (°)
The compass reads 45 (°)
